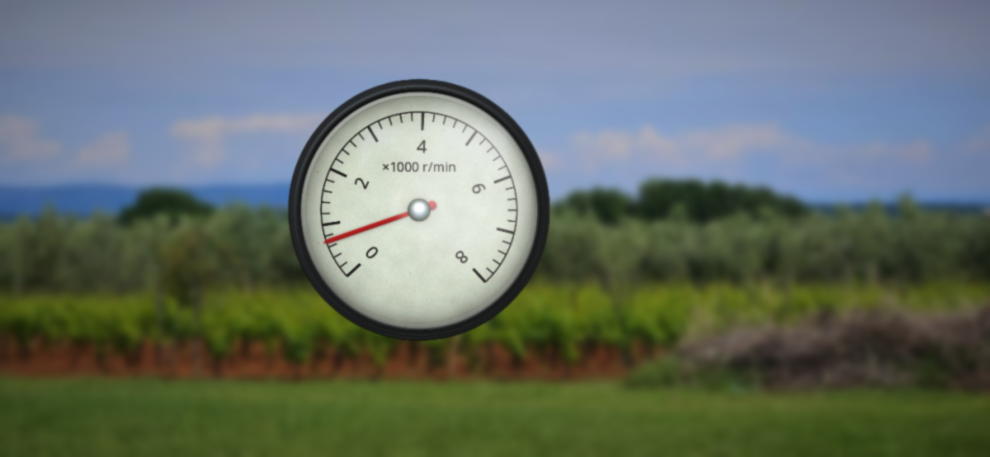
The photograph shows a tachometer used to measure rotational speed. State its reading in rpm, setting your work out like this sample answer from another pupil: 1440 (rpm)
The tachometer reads 700 (rpm)
